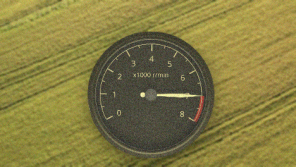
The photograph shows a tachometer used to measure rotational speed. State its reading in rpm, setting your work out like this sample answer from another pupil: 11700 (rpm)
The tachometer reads 7000 (rpm)
